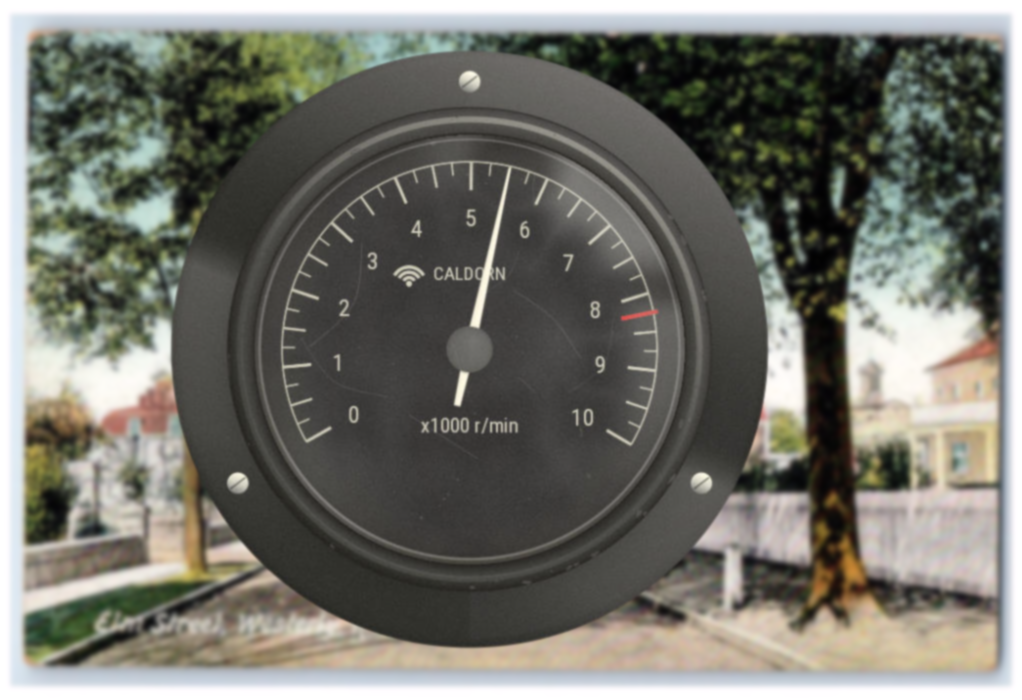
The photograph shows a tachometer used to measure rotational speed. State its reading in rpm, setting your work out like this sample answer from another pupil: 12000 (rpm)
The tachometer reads 5500 (rpm)
